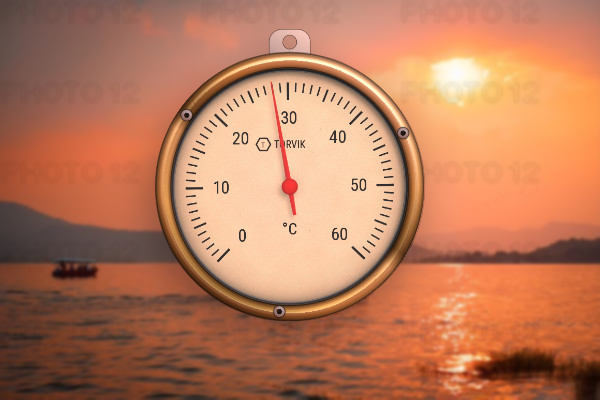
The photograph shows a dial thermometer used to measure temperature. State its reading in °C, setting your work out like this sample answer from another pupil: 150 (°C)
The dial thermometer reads 28 (°C)
